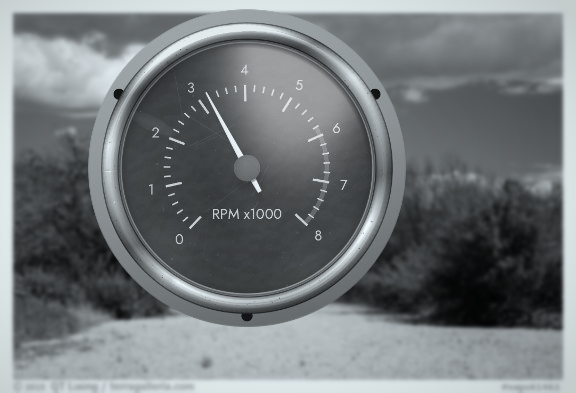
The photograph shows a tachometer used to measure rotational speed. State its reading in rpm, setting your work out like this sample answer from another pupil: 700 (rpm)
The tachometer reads 3200 (rpm)
